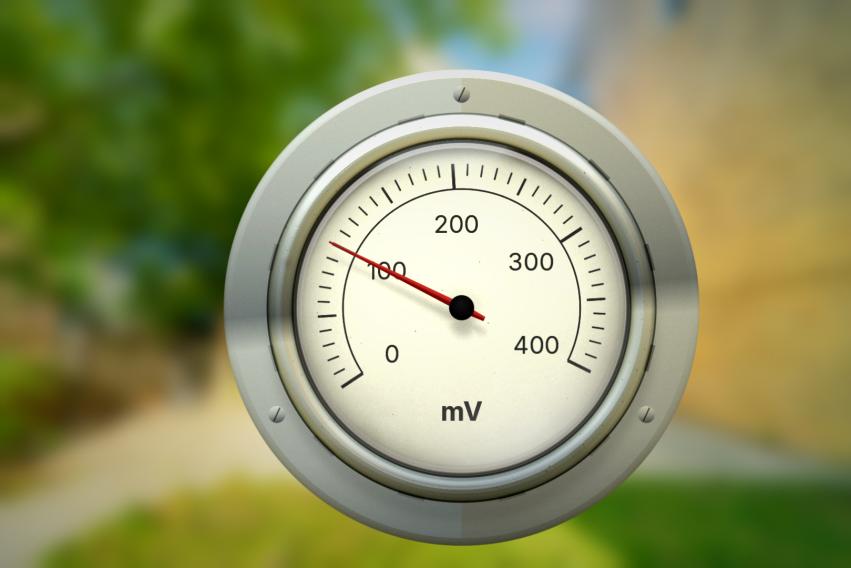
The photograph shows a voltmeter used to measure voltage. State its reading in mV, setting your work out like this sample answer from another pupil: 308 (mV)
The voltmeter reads 100 (mV)
